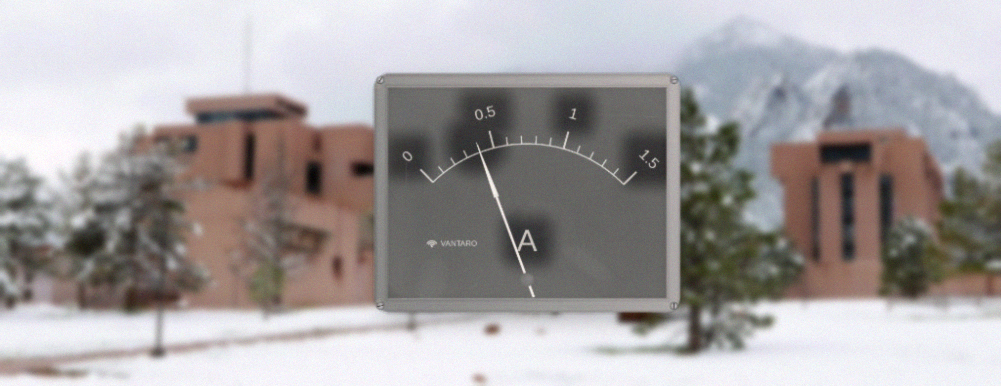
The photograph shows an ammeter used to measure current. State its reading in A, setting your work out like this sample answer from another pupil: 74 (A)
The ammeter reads 0.4 (A)
